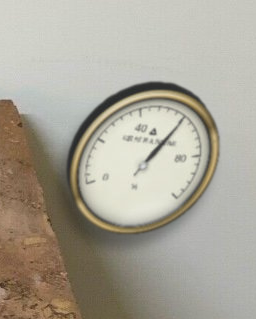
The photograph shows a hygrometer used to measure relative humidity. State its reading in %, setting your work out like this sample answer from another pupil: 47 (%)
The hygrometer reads 60 (%)
